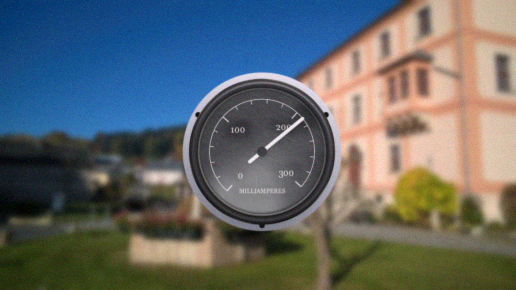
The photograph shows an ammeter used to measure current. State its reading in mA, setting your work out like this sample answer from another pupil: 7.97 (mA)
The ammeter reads 210 (mA)
